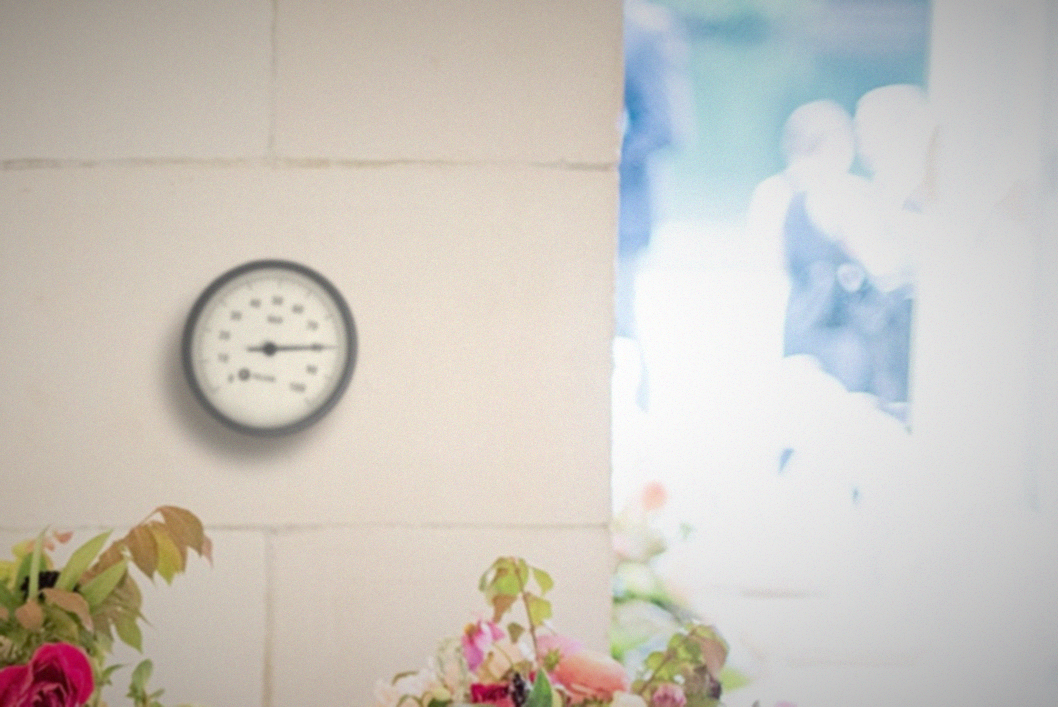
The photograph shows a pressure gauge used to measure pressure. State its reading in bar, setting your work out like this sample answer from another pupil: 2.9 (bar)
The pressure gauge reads 80 (bar)
